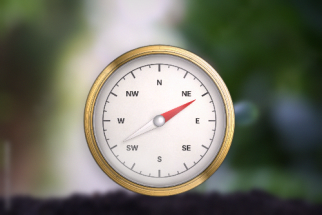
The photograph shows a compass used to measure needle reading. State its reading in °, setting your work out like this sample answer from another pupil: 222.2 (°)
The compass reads 60 (°)
